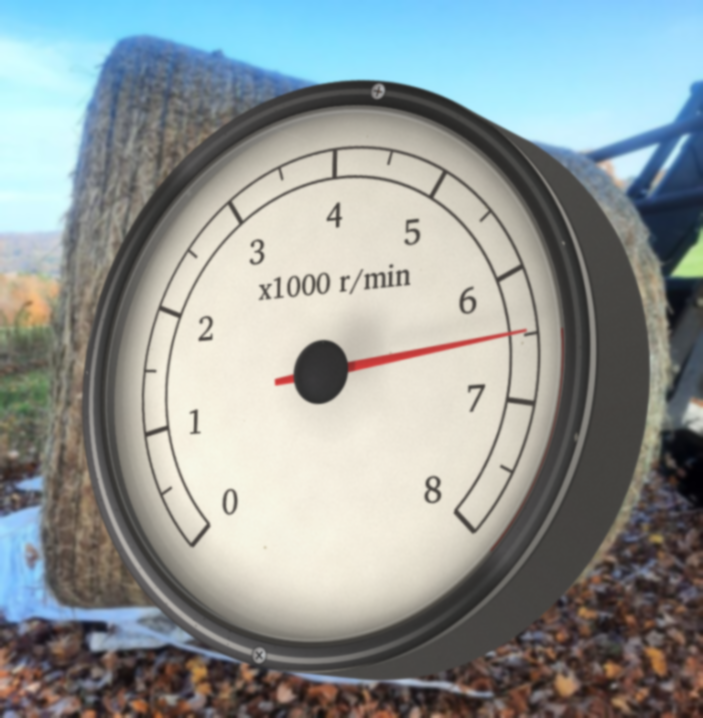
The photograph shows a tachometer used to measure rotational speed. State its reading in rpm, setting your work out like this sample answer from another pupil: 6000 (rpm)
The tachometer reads 6500 (rpm)
